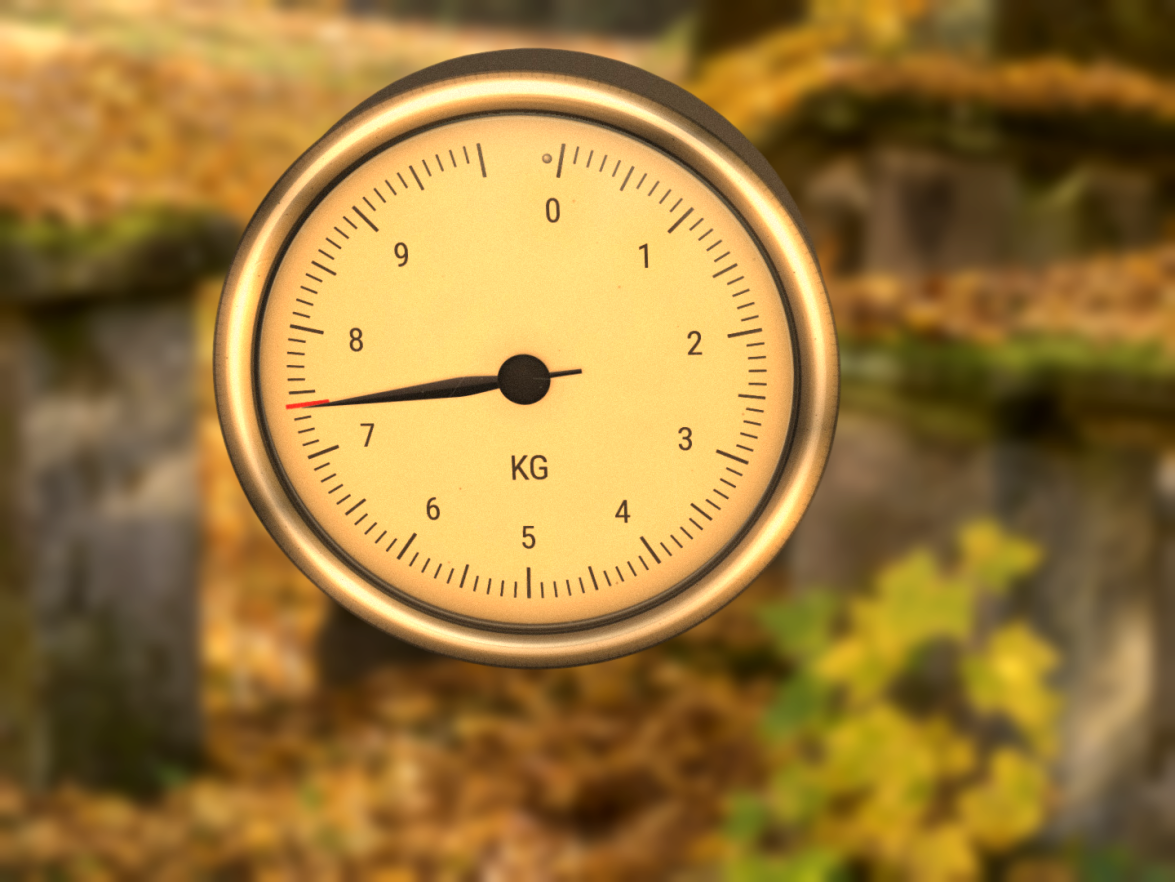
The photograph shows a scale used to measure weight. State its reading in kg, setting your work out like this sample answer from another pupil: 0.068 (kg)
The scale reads 7.4 (kg)
